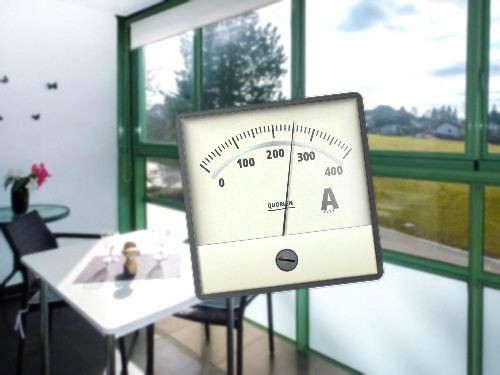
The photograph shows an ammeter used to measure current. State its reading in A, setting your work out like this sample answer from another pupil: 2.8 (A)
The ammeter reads 250 (A)
